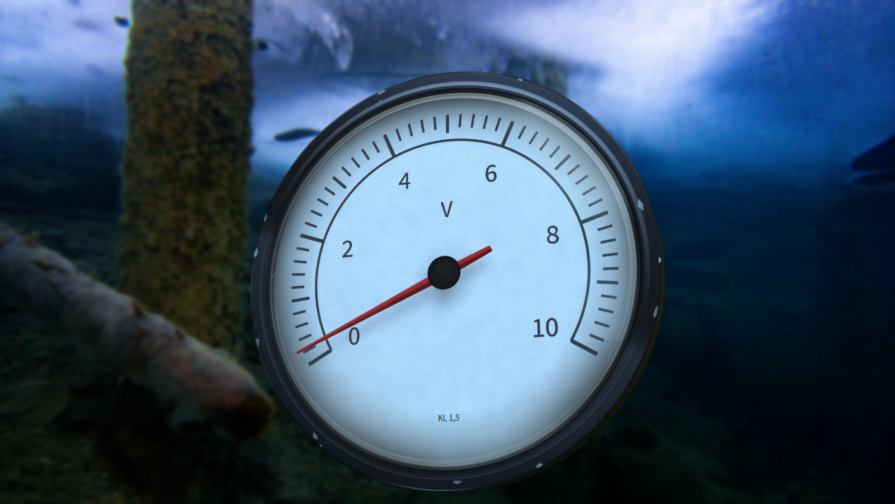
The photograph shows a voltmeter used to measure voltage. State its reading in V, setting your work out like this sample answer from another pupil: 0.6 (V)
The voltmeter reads 0.2 (V)
